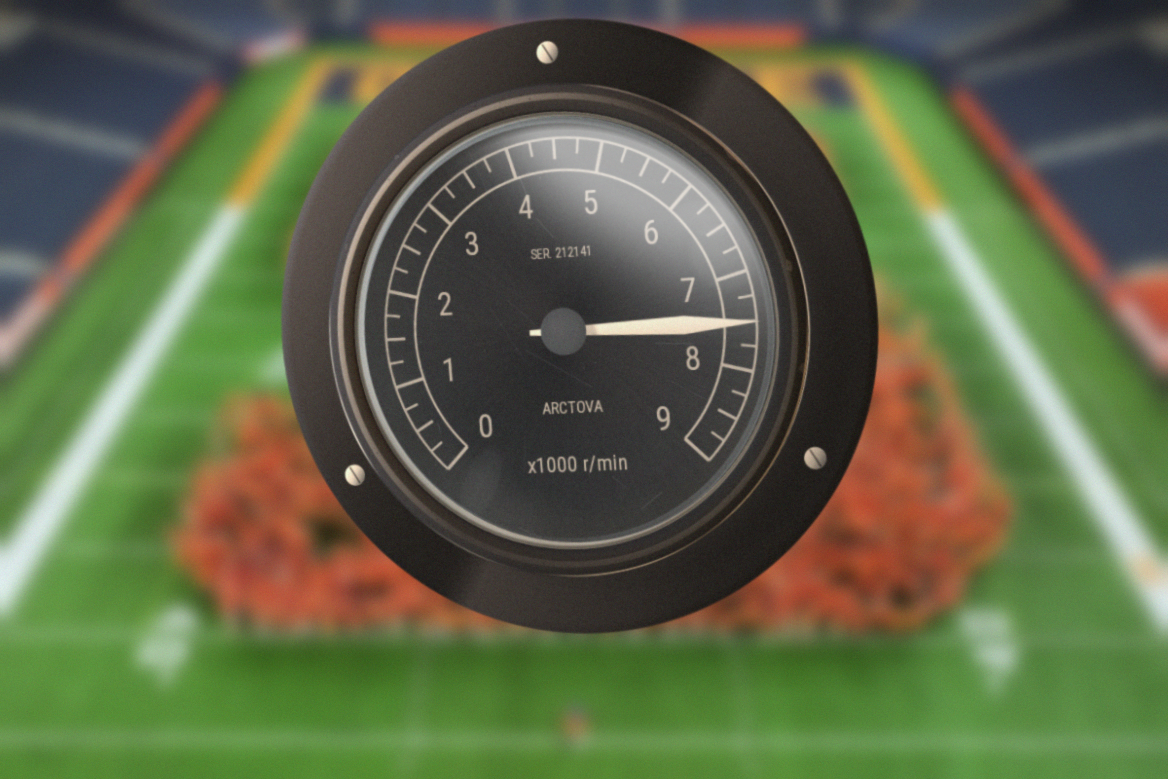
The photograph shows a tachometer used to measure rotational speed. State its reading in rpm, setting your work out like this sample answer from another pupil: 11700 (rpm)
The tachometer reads 7500 (rpm)
